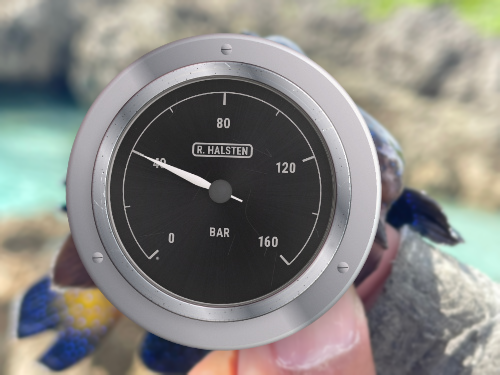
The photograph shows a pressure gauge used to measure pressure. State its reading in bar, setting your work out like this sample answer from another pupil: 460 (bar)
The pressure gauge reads 40 (bar)
